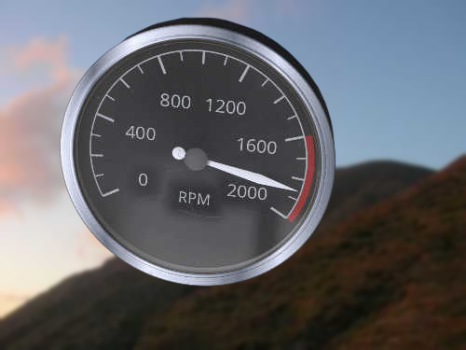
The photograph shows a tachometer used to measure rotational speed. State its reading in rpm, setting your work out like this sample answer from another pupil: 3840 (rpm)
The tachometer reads 1850 (rpm)
